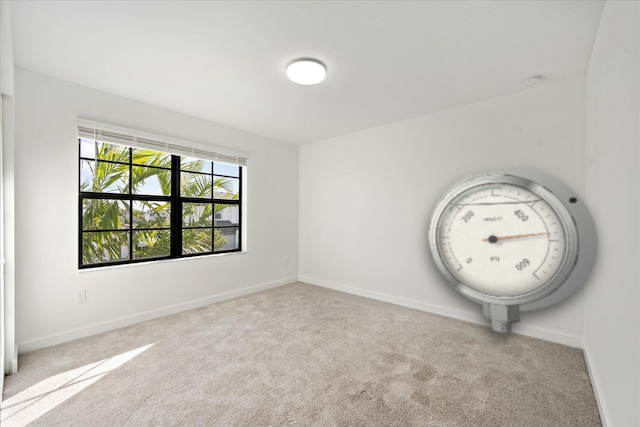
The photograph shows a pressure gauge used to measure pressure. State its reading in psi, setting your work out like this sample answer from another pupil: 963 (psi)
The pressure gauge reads 480 (psi)
